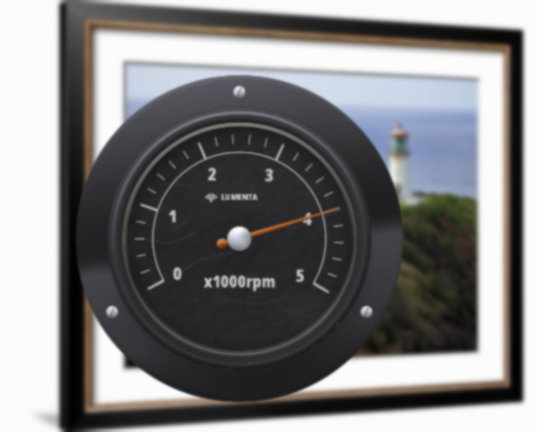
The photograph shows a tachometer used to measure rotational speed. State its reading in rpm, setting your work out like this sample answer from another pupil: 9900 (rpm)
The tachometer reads 4000 (rpm)
